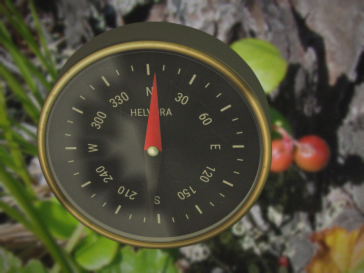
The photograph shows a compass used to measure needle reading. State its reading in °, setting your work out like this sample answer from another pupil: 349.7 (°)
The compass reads 5 (°)
